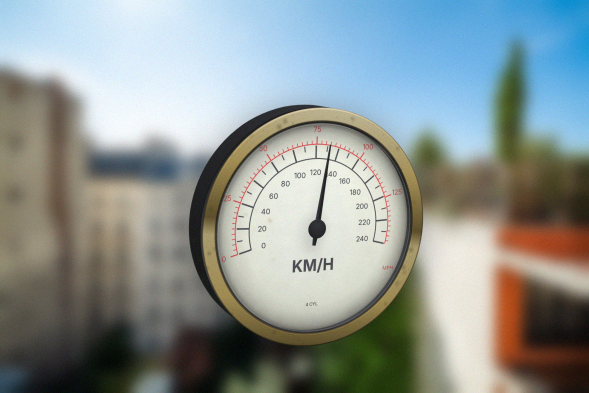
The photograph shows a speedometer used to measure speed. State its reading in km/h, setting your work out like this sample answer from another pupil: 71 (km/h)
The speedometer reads 130 (km/h)
